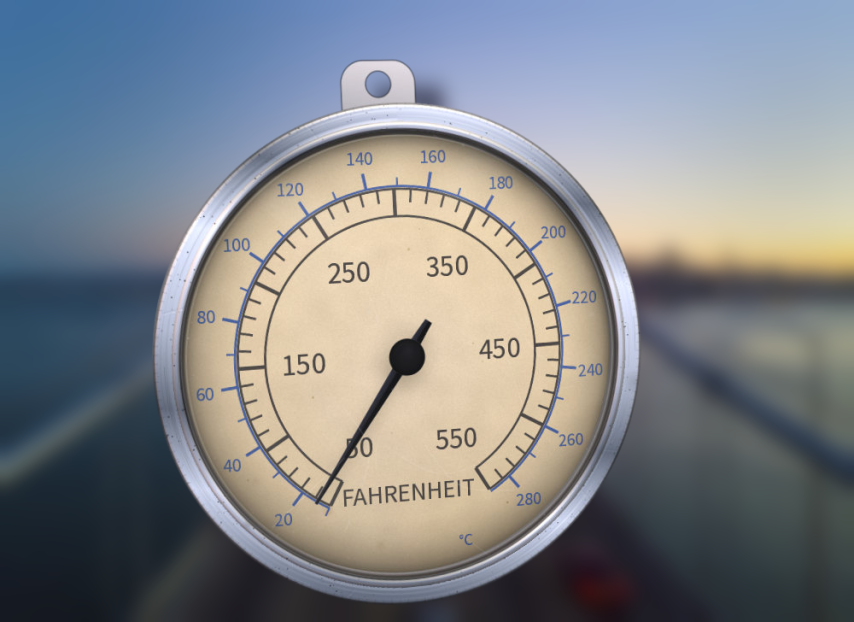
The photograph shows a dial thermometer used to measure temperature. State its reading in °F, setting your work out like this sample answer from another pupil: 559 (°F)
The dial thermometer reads 60 (°F)
